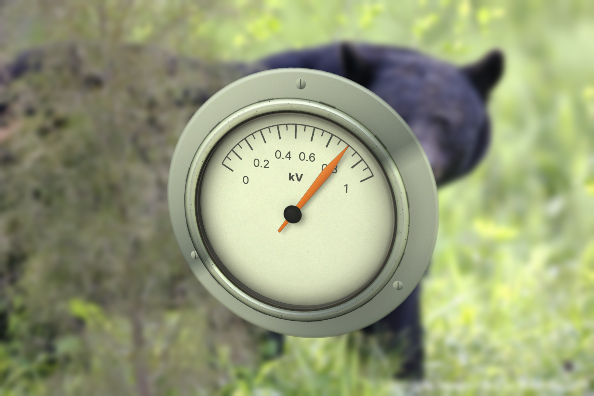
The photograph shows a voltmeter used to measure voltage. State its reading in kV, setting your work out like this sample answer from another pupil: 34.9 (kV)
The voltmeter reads 0.8 (kV)
